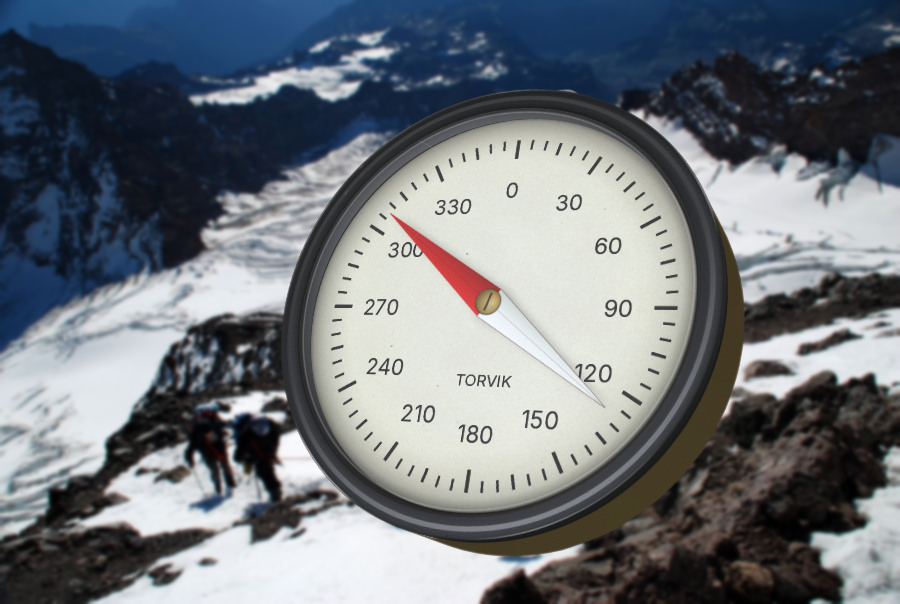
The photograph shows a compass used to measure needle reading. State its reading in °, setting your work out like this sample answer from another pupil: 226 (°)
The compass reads 307.5 (°)
